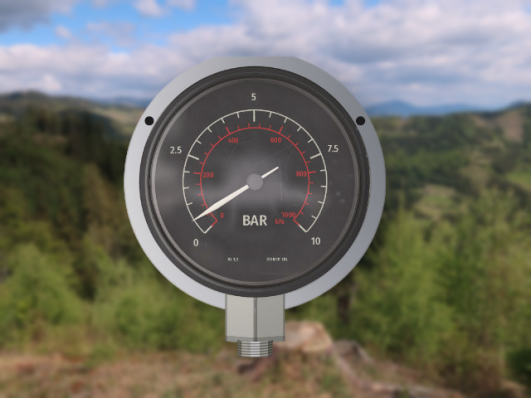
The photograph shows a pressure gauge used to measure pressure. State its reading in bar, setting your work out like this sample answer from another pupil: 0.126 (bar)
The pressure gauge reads 0.5 (bar)
